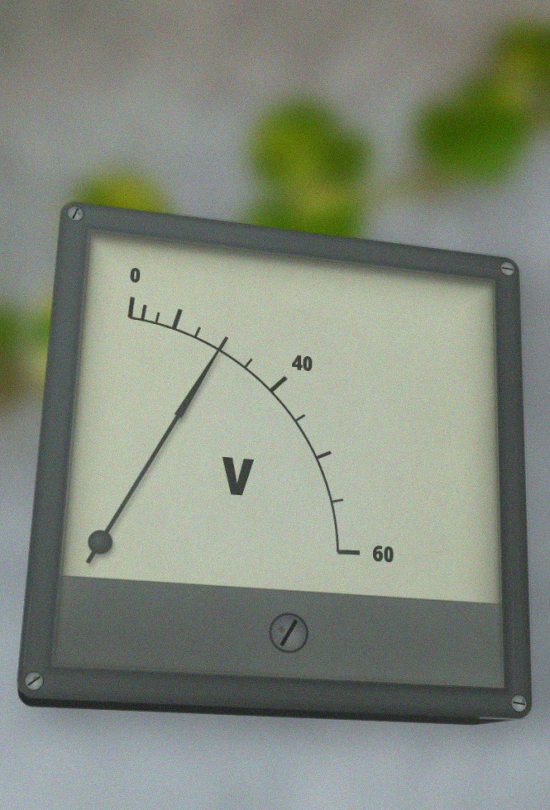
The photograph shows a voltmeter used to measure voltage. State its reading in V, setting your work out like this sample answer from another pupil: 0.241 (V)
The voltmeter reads 30 (V)
